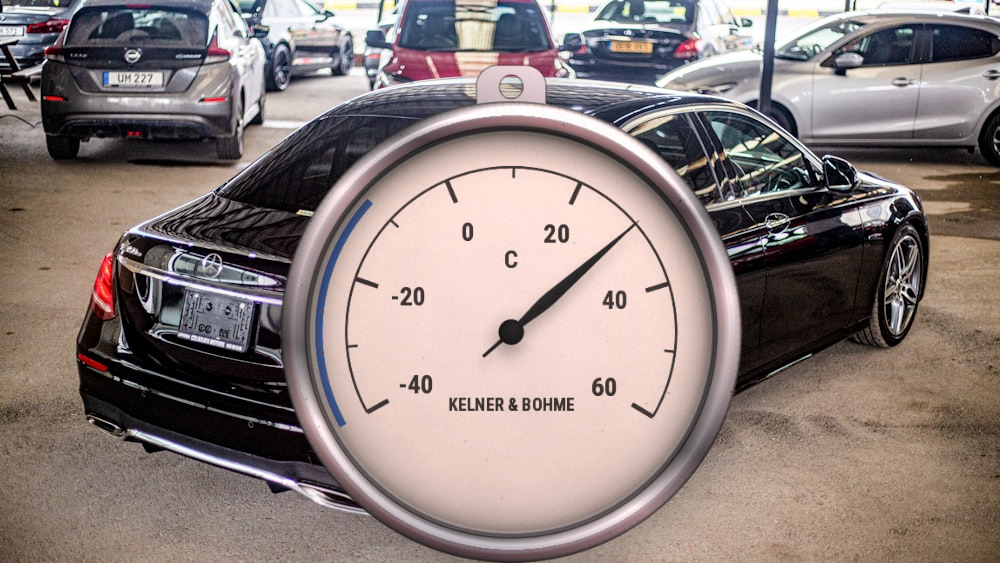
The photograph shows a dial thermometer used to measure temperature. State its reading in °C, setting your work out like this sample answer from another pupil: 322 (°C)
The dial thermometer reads 30 (°C)
